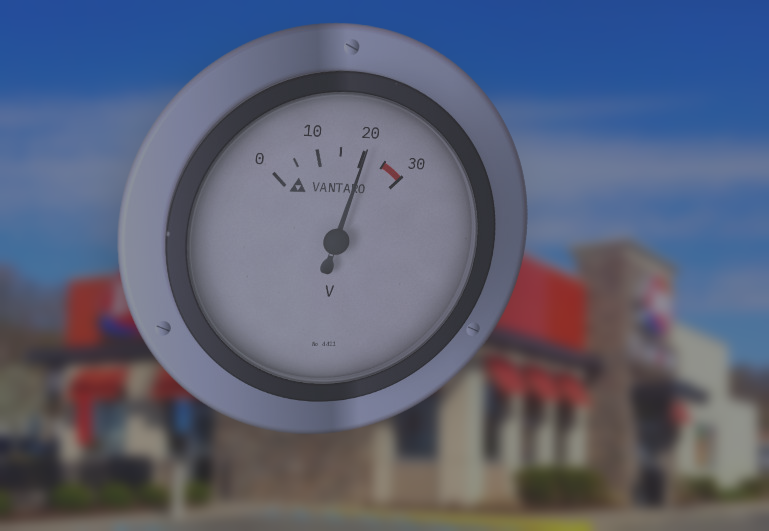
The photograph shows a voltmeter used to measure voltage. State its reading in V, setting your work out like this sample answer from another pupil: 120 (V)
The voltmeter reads 20 (V)
